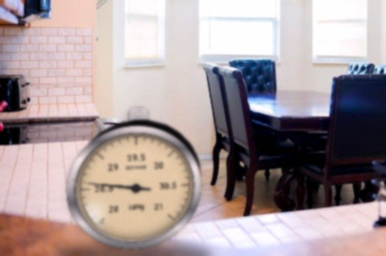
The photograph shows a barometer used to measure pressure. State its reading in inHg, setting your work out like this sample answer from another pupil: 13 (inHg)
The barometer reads 28.6 (inHg)
